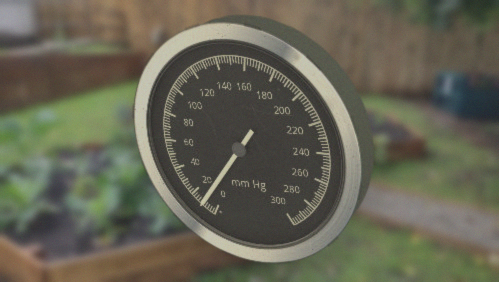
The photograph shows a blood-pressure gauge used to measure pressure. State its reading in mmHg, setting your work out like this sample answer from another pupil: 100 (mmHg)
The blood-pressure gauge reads 10 (mmHg)
